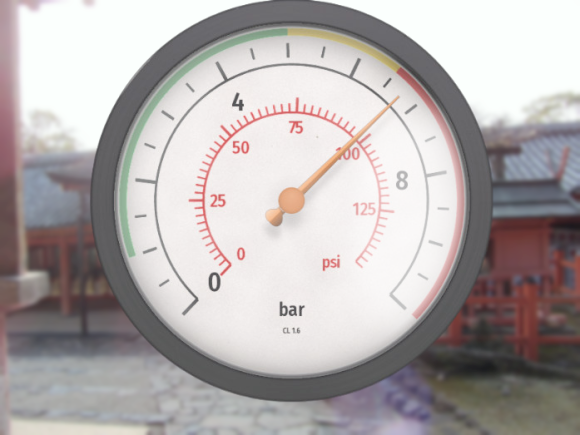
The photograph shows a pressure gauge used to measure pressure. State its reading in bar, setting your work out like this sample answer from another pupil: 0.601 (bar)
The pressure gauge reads 6.75 (bar)
